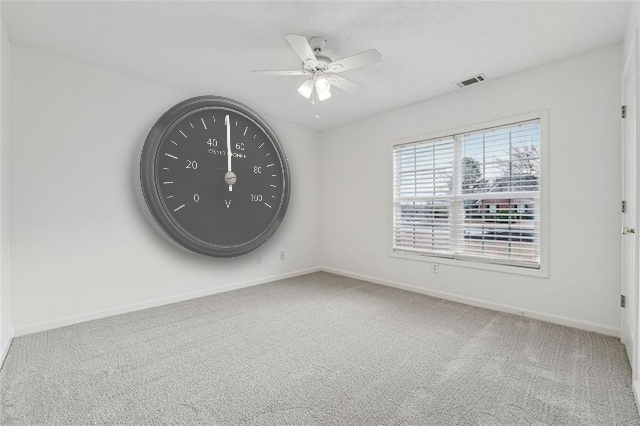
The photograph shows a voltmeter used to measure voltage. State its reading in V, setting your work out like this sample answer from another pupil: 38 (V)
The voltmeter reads 50 (V)
